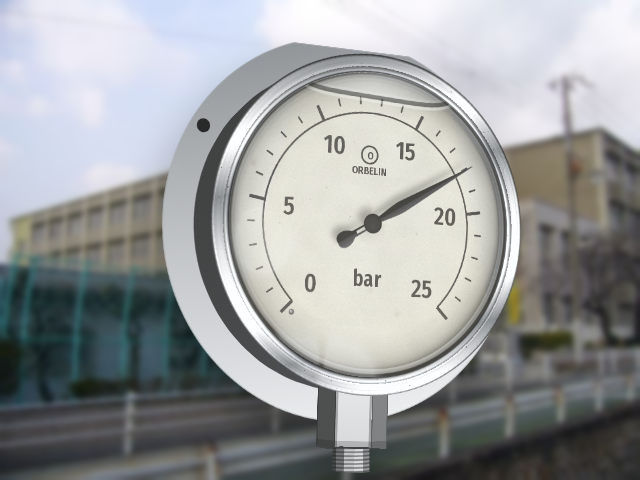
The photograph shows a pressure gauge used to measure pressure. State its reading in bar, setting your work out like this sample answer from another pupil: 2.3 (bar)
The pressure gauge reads 18 (bar)
